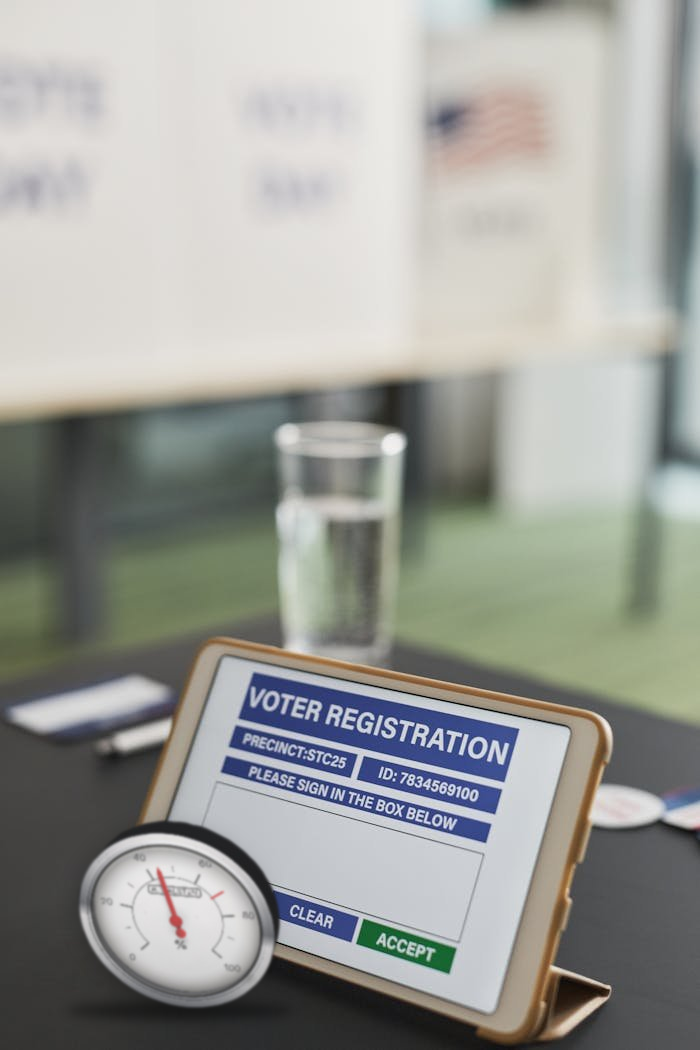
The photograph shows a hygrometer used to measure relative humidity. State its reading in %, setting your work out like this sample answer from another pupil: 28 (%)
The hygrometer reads 45 (%)
